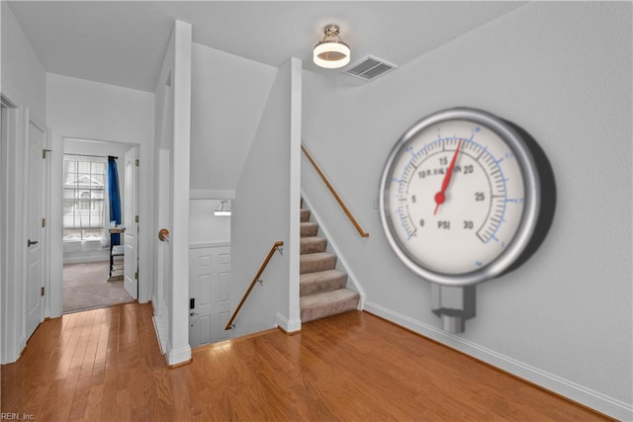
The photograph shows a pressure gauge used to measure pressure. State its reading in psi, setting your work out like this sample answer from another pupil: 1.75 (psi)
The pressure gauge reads 17.5 (psi)
